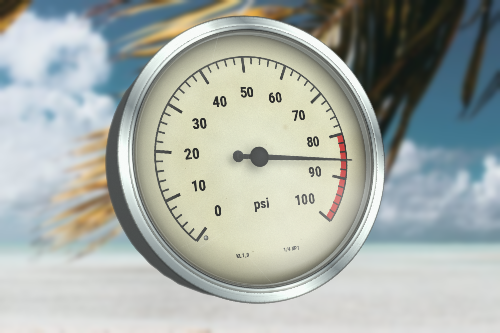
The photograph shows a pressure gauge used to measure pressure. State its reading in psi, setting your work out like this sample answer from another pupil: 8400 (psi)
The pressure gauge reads 86 (psi)
